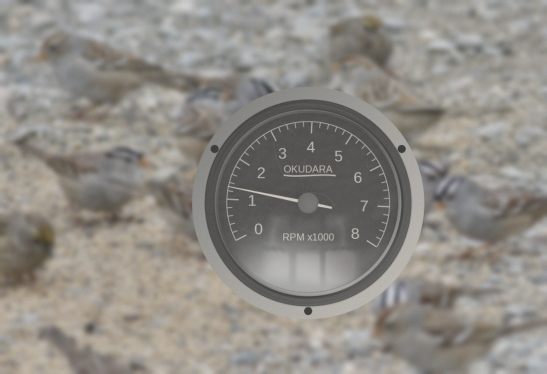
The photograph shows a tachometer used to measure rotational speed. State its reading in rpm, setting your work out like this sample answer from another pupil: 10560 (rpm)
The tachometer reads 1300 (rpm)
